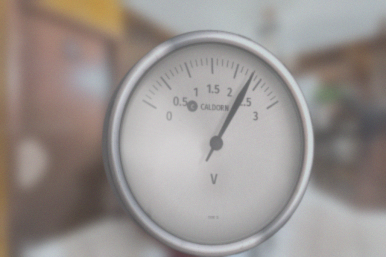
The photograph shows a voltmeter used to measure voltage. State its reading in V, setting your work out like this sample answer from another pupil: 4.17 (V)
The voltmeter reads 2.3 (V)
